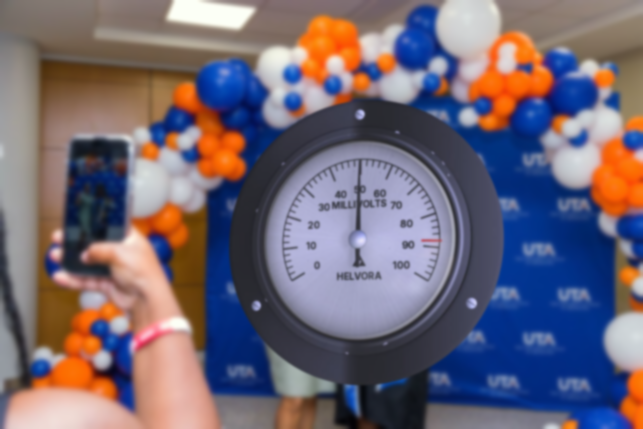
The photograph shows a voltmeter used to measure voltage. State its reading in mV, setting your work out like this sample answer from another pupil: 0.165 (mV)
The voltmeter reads 50 (mV)
